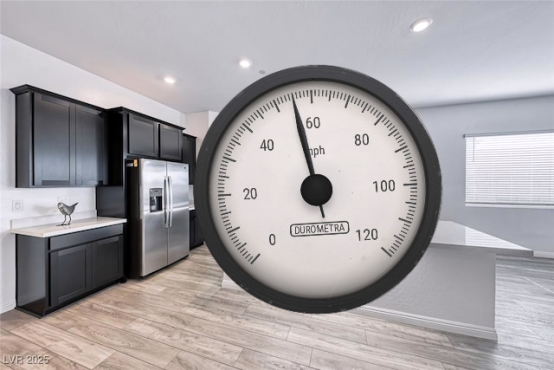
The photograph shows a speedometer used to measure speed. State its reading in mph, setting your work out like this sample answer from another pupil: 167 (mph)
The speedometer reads 55 (mph)
